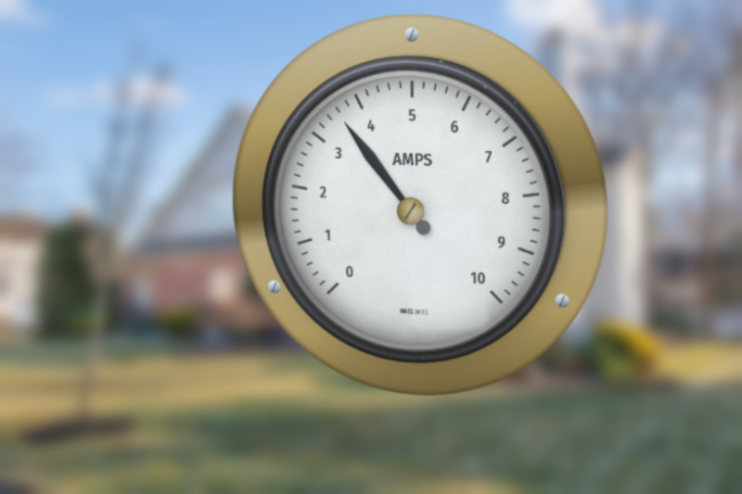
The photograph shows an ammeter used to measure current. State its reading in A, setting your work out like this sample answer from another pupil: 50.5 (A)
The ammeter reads 3.6 (A)
